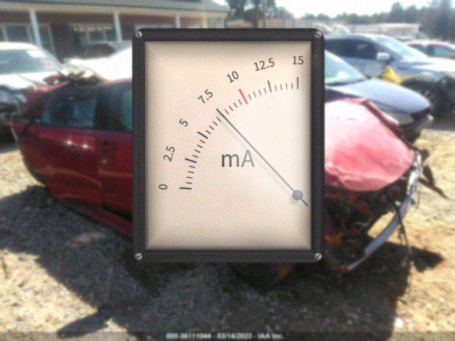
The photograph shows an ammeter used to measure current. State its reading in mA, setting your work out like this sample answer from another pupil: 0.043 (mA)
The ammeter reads 7.5 (mA)
